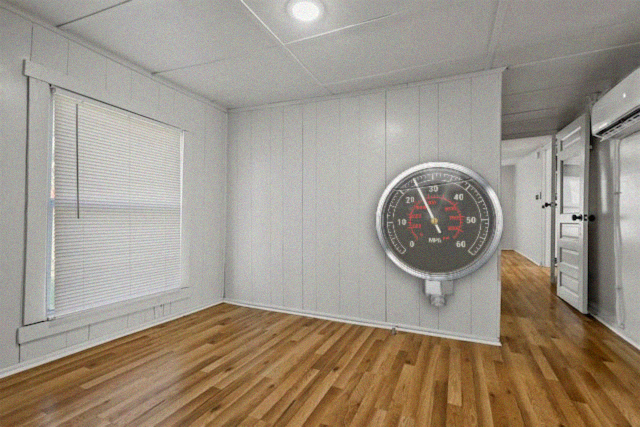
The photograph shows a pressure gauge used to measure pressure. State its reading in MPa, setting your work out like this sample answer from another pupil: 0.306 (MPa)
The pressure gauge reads 25 (MPa)
